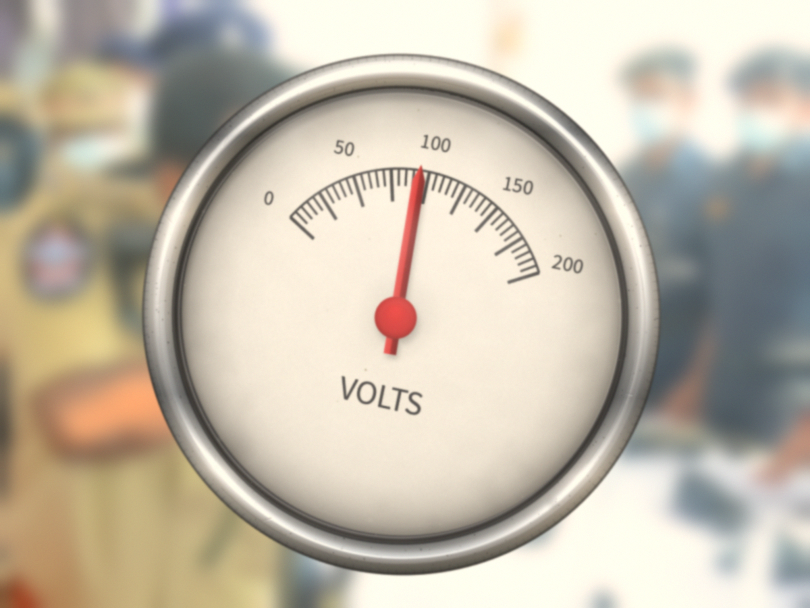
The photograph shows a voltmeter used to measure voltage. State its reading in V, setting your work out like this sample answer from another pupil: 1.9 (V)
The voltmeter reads 95 (V)
